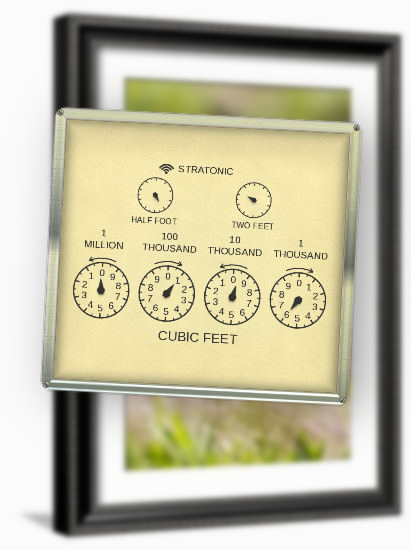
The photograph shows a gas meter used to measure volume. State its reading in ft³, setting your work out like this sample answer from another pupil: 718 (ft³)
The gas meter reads 9600 (ft³)
